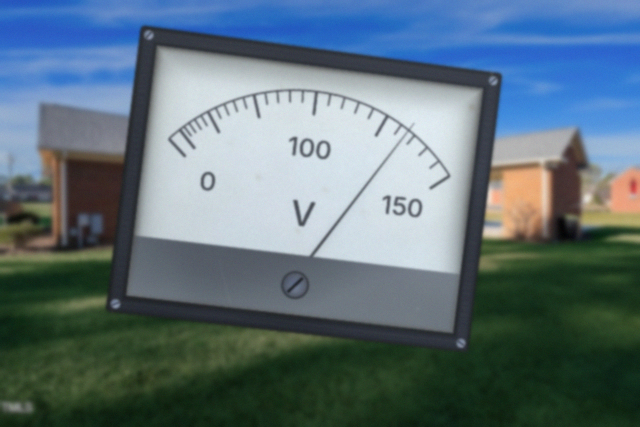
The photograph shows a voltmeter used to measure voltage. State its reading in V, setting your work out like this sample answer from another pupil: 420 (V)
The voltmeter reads 132.5 (V)
